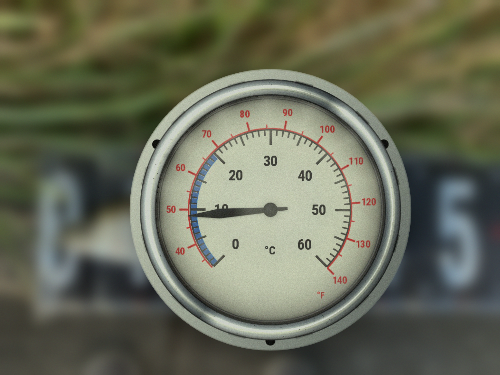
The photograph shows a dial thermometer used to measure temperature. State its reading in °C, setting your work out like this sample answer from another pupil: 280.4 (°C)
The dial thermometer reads 9 (°C)
